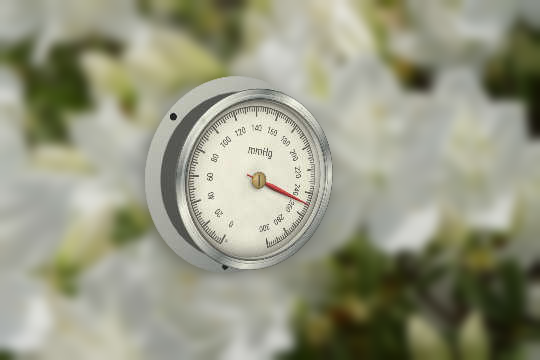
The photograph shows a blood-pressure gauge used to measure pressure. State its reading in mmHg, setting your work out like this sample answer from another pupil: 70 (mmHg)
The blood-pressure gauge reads 250 (mmHg)
